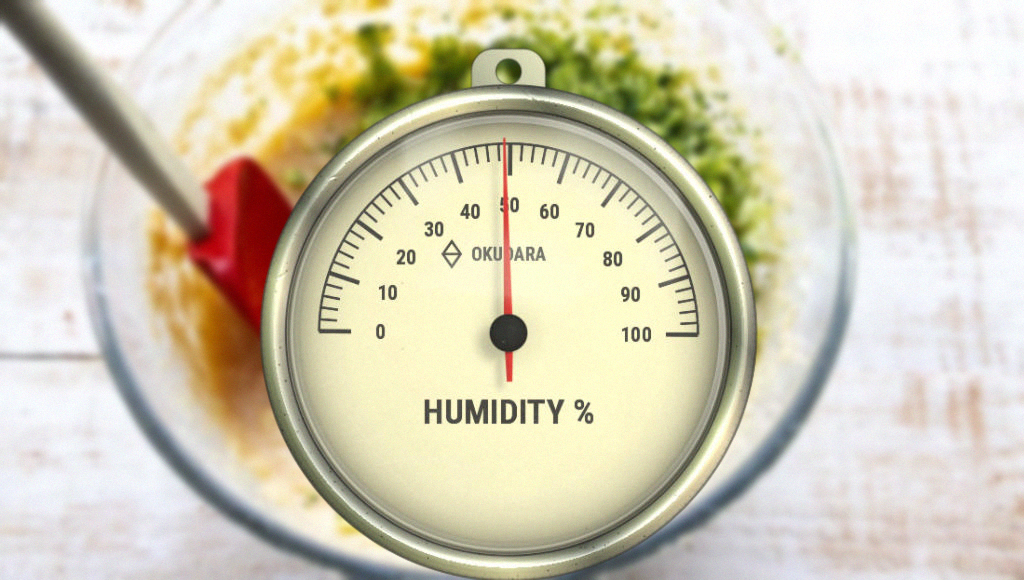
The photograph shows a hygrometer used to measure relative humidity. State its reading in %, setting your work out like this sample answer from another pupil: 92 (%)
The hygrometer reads 49 (%)
